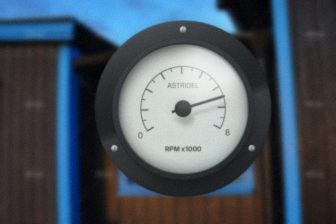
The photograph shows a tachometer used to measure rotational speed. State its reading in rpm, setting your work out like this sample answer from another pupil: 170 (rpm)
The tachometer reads 6500 (rpm)
